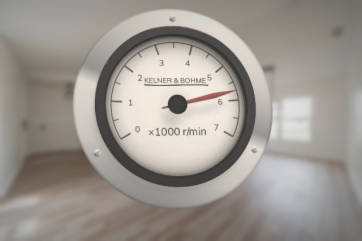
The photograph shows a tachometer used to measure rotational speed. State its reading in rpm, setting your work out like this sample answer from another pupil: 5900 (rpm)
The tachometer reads 5750 (rpm)
